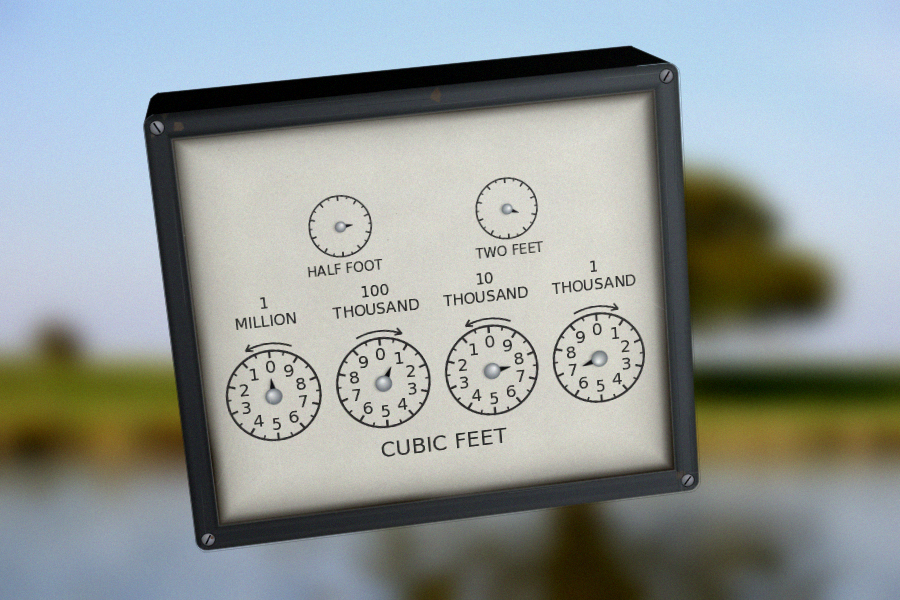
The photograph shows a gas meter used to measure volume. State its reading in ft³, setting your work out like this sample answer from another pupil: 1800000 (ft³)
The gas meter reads 7700 (ft³)
